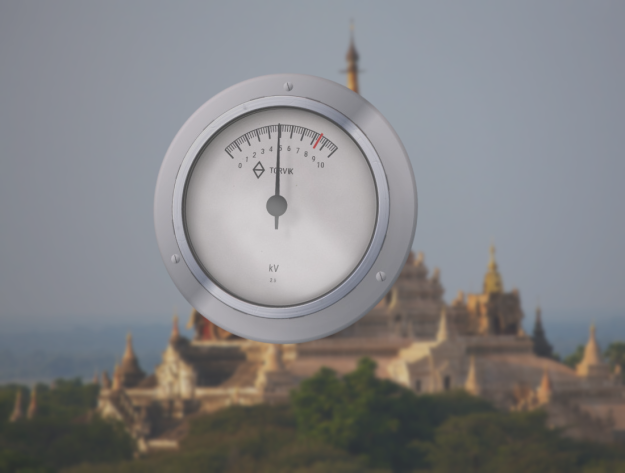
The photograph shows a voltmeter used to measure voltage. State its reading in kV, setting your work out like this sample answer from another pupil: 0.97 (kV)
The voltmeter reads 5 (kV)
